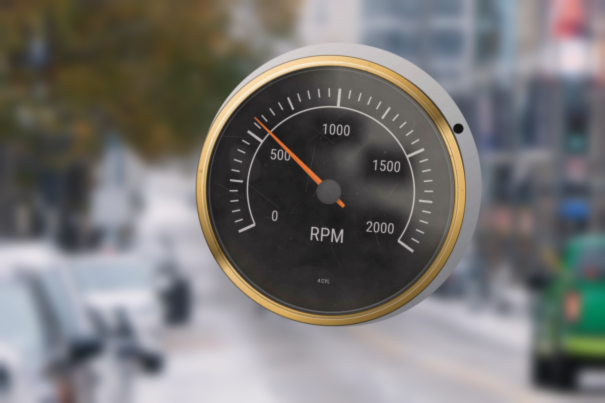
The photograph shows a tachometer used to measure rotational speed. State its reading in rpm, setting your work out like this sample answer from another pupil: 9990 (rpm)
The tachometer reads 575 (rpm)
